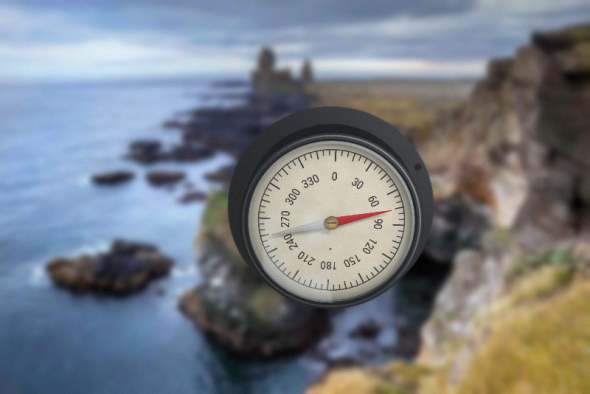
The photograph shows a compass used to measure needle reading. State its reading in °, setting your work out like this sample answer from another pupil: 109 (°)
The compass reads 75 (°)
